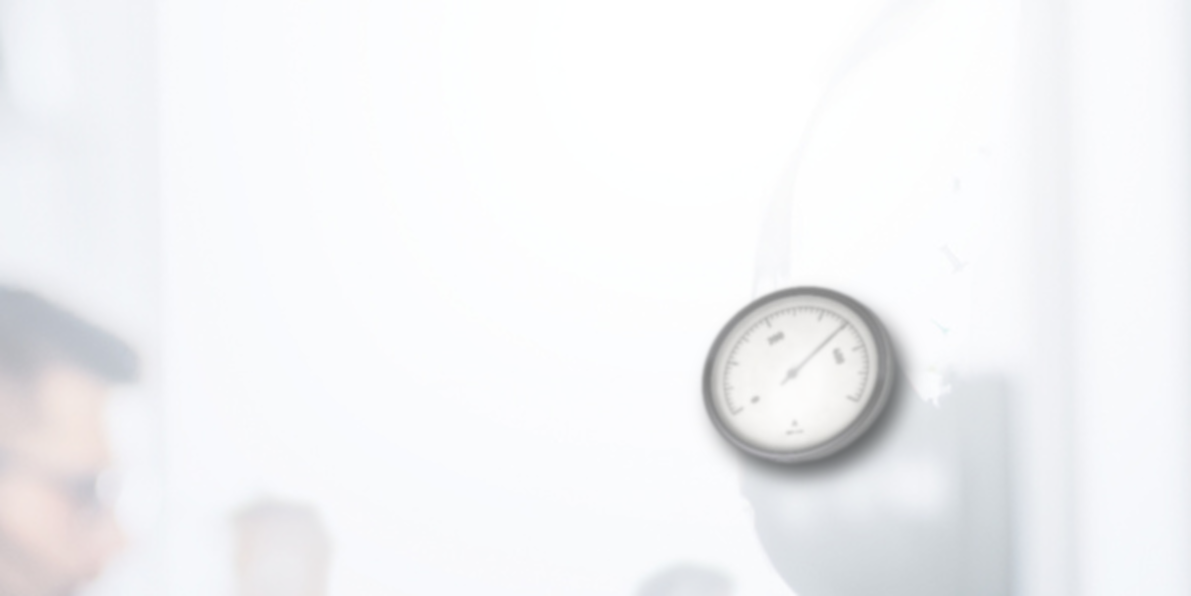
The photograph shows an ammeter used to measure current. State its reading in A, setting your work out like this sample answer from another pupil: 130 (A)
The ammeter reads 350 (A)
